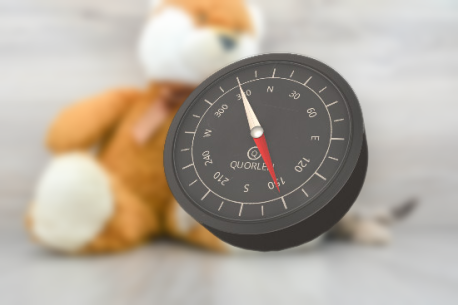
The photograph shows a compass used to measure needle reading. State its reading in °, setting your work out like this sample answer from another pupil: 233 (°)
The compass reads 150 (°)
